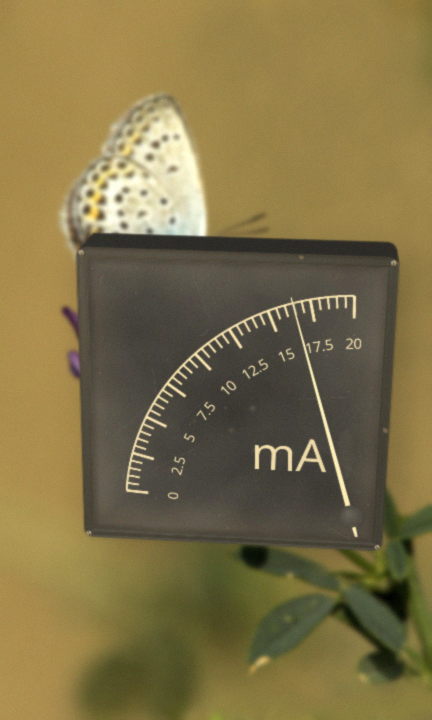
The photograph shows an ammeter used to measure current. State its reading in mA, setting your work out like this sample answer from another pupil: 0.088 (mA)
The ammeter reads 16.5 (mA)
